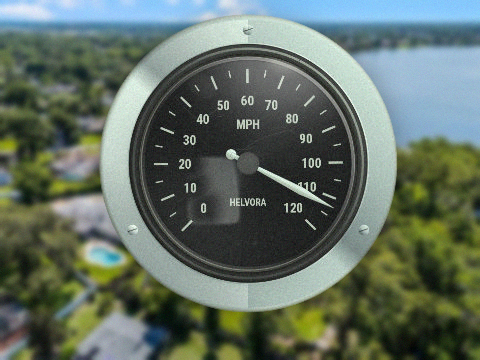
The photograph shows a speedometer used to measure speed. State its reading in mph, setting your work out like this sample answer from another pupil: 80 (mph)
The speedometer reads 112.5 (mph)
